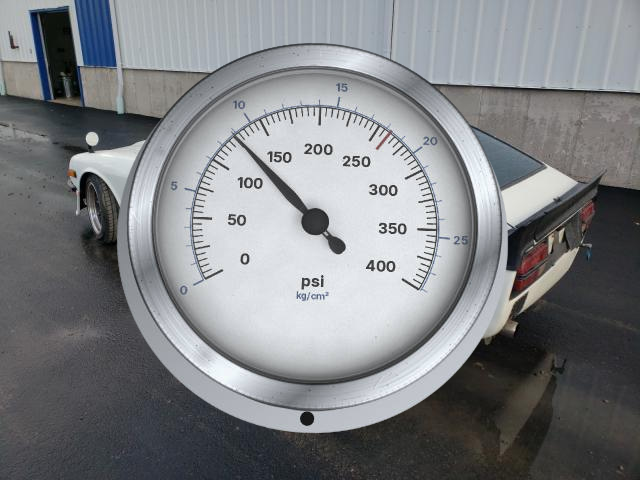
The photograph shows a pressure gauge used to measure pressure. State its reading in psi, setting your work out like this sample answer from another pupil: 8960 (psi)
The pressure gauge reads 125 (psi)
